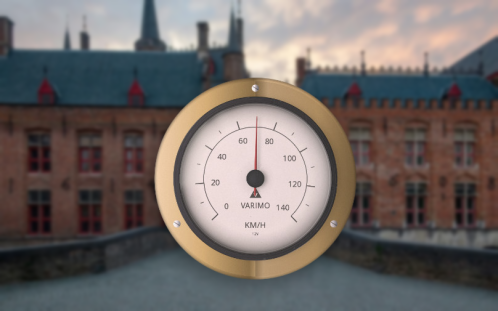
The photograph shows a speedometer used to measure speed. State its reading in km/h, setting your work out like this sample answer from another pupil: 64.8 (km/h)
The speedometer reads 70 (km/h)
